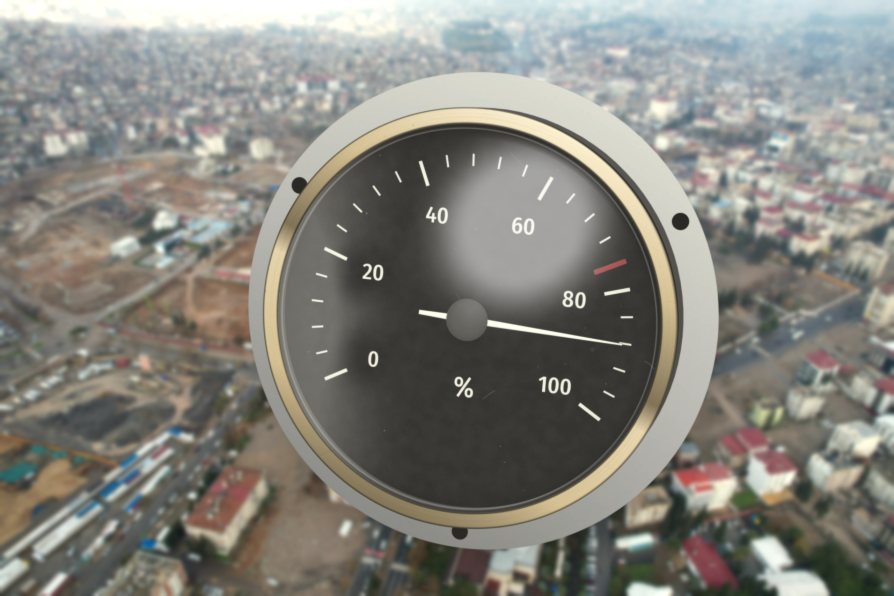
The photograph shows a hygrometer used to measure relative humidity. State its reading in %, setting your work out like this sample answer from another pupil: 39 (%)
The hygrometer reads 88 (%)
